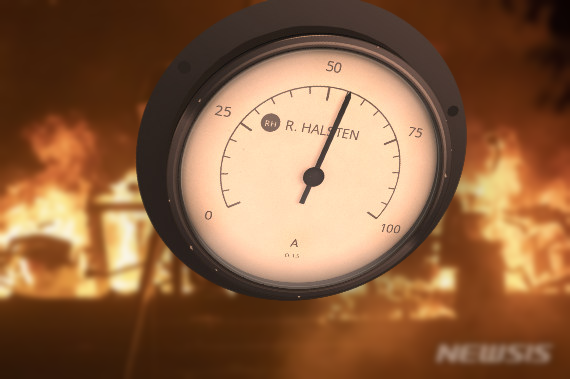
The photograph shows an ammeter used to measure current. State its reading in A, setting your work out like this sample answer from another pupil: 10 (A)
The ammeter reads 55 (A)
